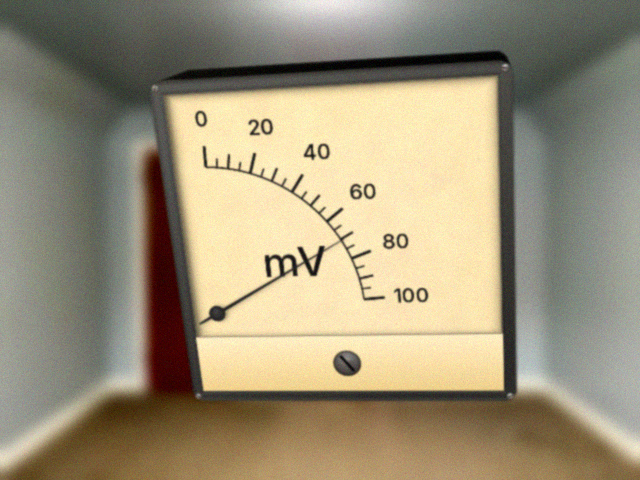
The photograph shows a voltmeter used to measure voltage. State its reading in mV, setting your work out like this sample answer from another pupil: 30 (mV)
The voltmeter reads 70 (mV)
